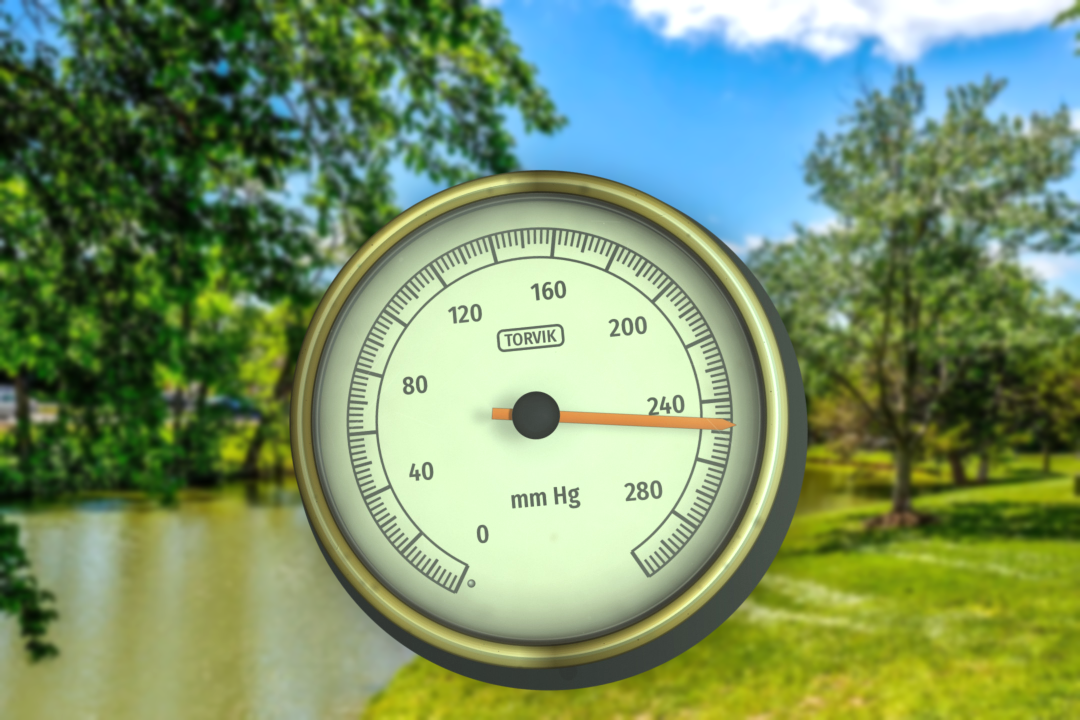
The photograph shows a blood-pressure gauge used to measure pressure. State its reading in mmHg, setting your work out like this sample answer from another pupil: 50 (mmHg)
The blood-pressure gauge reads 248 (mmHg)
